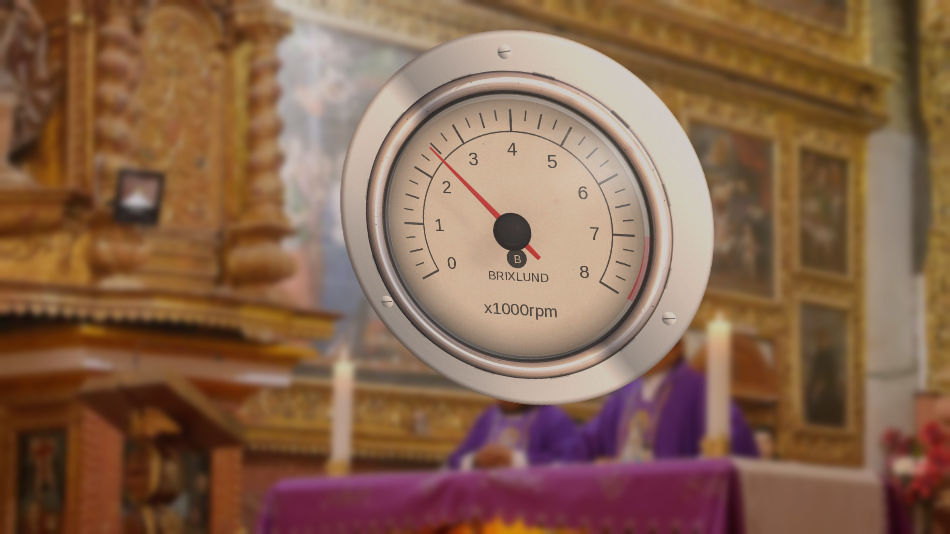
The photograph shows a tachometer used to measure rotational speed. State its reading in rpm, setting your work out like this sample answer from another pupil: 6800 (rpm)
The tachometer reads 2500 (rpm)
